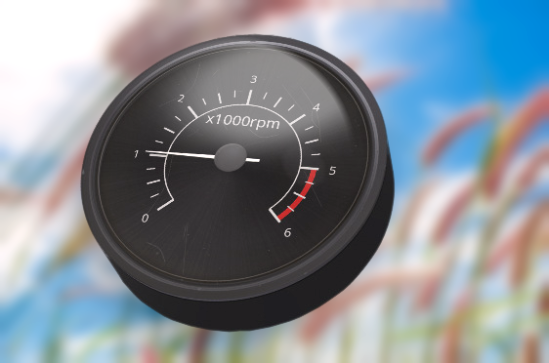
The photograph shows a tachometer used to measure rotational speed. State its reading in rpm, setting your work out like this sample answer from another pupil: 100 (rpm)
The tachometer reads 1000 (rpm)
